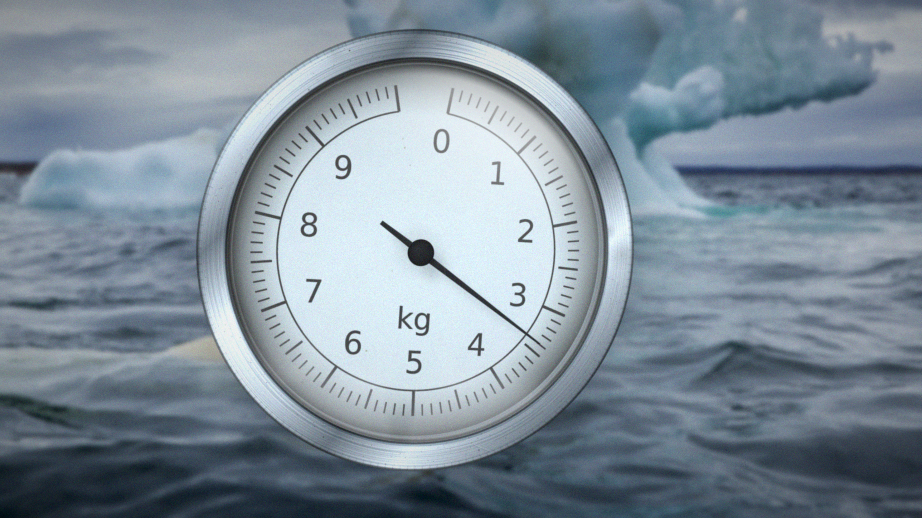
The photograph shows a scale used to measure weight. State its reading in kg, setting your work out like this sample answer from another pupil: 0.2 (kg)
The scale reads 3.4 (kg)
